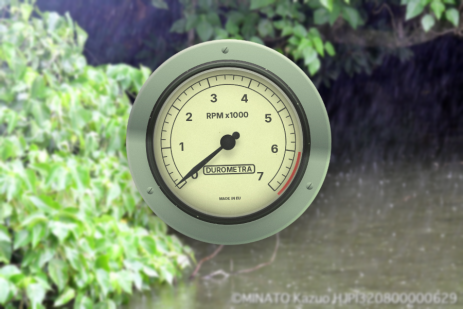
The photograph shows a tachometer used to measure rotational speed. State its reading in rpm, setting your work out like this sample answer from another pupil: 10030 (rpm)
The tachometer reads 100 (rpm)
